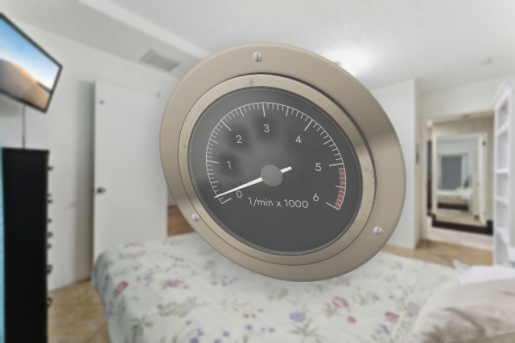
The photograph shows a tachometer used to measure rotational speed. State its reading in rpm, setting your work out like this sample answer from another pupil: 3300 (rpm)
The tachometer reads 200 (rpm)
